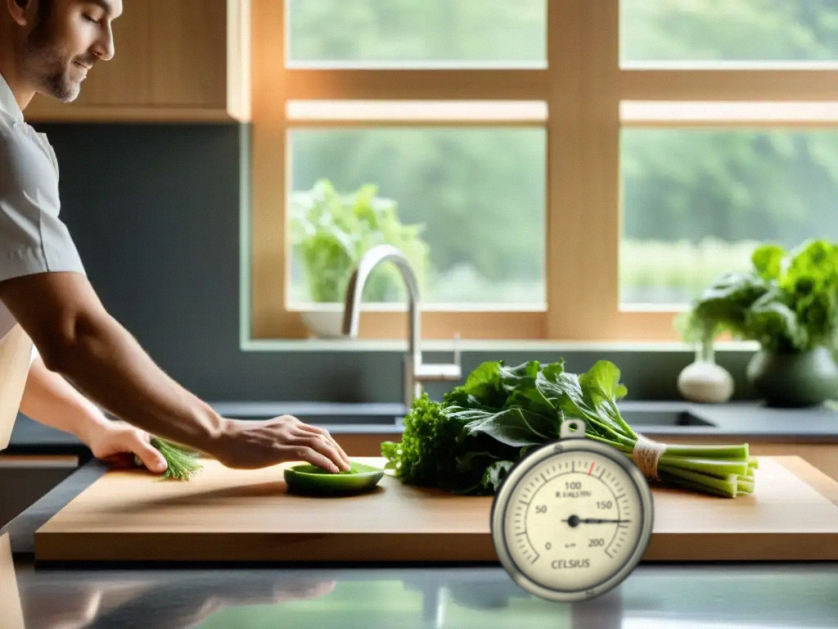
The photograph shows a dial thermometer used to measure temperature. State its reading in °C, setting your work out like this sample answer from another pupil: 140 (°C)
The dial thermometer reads 170 (°C)
